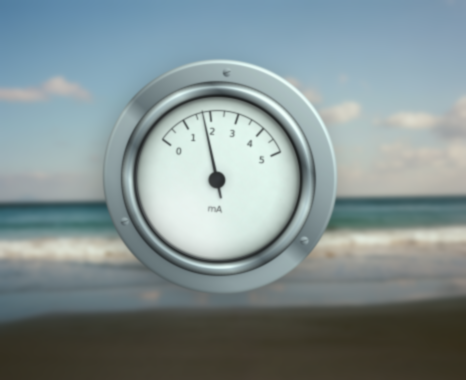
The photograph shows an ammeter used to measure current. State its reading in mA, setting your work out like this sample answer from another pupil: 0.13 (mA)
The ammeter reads 1.75 (mA)
